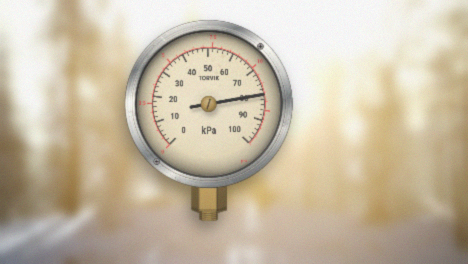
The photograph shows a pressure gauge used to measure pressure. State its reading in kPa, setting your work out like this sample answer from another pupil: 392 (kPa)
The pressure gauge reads 80 (kPa)
